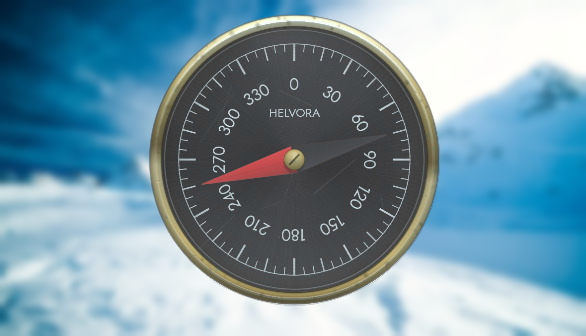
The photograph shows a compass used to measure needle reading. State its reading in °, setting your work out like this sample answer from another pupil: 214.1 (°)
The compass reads 255 (°)
